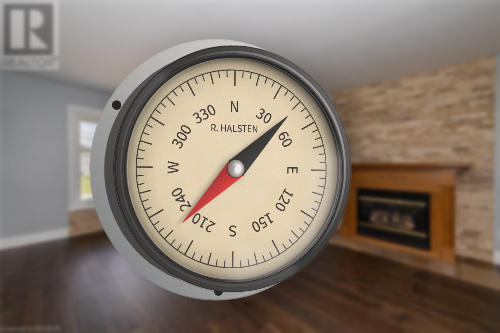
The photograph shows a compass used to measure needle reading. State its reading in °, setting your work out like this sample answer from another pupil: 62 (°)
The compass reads 225 (°)
